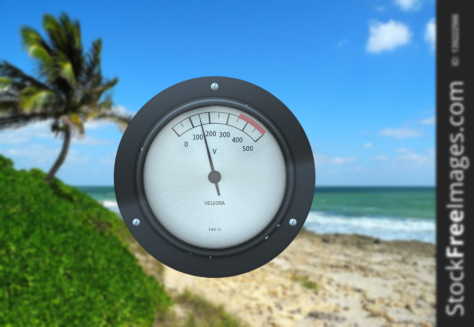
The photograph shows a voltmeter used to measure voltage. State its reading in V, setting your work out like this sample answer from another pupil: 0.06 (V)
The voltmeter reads 150 (V)
